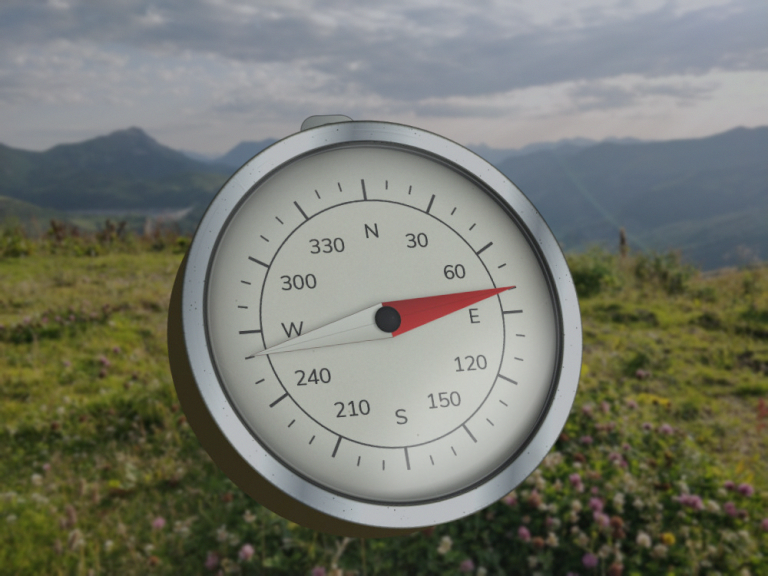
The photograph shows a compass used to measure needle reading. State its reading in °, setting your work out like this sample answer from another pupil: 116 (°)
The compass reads 80 (°)
